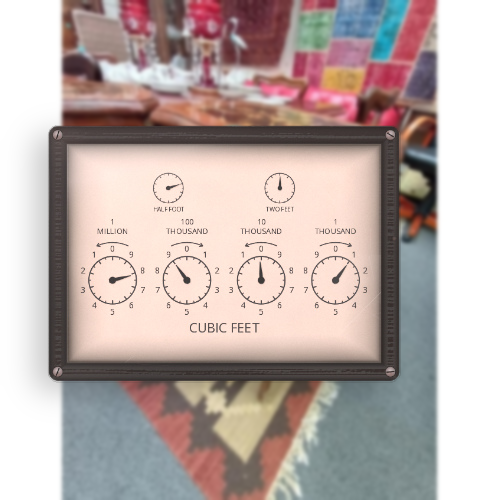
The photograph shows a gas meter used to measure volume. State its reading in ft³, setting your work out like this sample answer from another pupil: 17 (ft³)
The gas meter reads 790100 (ft³)
